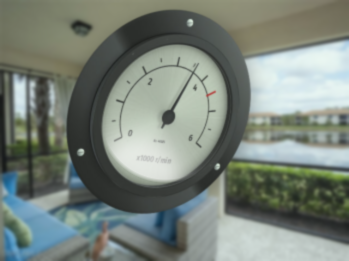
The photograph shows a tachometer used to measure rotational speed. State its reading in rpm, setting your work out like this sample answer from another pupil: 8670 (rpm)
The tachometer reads 3500 (rpm)
